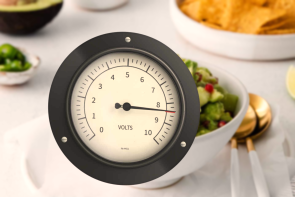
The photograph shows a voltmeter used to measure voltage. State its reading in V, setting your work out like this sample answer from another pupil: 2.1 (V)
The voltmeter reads 8.4 (V)
